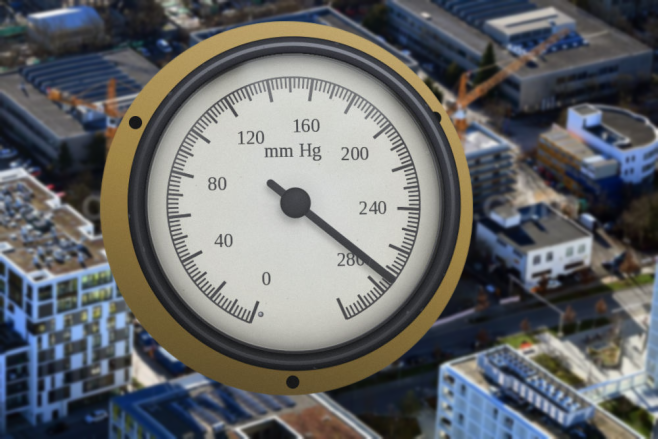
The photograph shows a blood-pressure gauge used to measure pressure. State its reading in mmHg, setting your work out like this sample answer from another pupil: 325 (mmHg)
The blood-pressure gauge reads 274 (mmHg)
